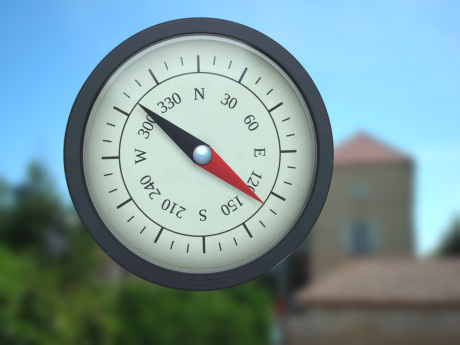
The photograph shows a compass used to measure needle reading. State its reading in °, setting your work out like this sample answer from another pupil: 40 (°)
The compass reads 130 (°)
